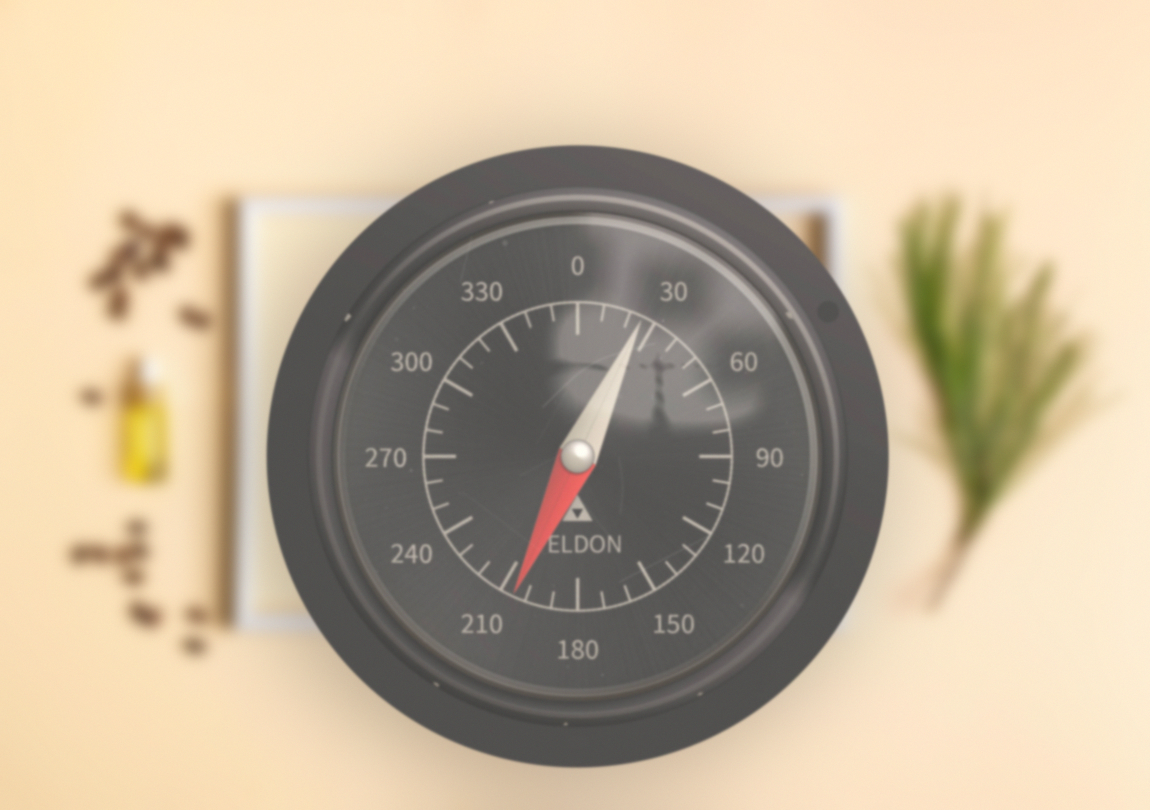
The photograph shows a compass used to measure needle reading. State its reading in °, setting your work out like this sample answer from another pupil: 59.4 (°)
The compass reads 205 (°)
